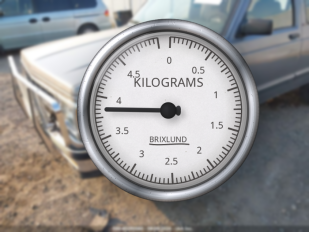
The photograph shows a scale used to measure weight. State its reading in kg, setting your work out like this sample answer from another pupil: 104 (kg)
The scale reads 3.85 (kg)
